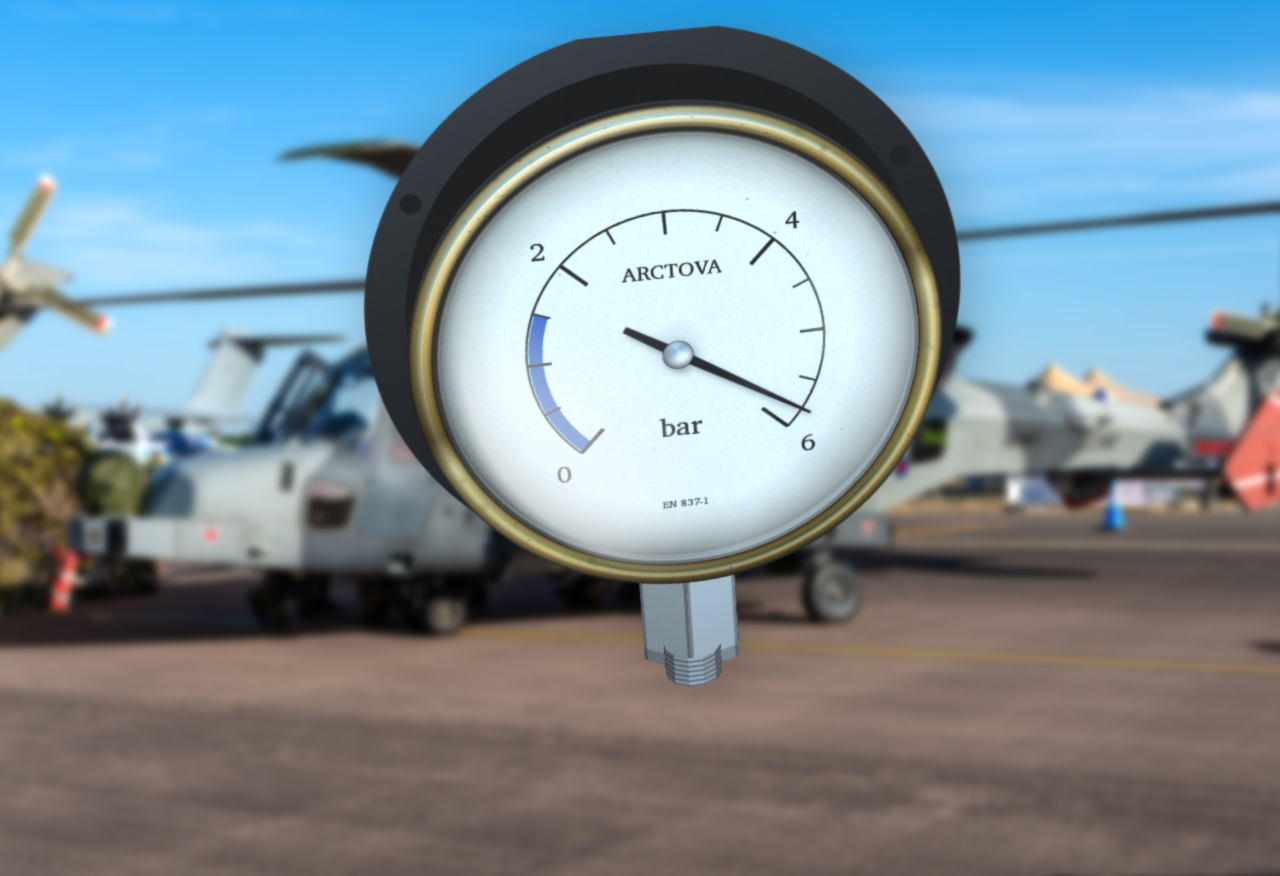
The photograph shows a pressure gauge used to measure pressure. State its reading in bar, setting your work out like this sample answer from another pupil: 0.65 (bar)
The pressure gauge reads 5.75 (bar)
